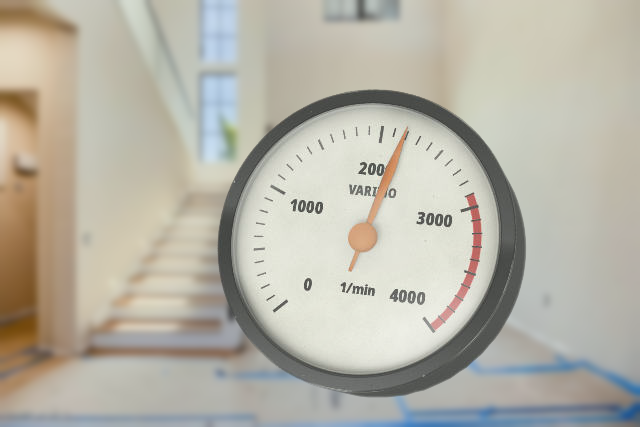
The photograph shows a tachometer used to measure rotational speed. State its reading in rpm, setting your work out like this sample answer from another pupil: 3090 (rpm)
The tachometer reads 2200 (rpm)
